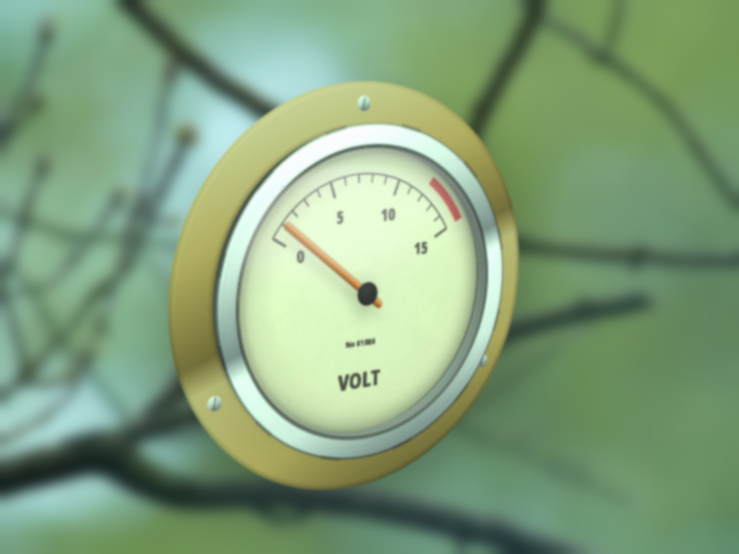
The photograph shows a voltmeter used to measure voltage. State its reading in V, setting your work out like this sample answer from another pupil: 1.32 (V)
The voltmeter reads 1 (V)
